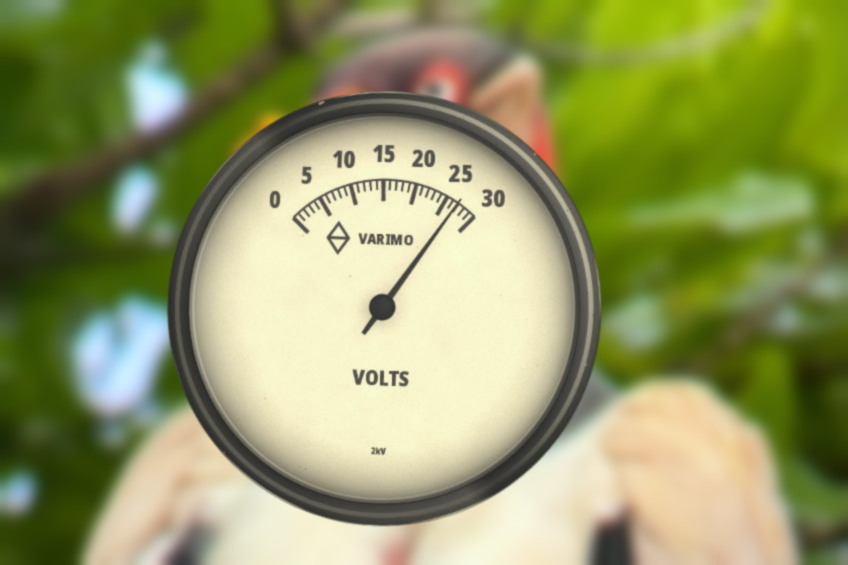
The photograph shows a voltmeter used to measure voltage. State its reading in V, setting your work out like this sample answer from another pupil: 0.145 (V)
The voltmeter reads 27 (V)
